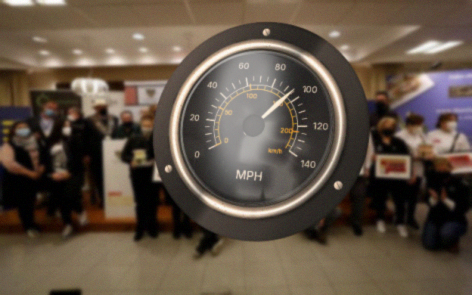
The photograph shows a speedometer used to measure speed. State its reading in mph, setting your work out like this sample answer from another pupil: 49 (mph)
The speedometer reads 95 (mph)
